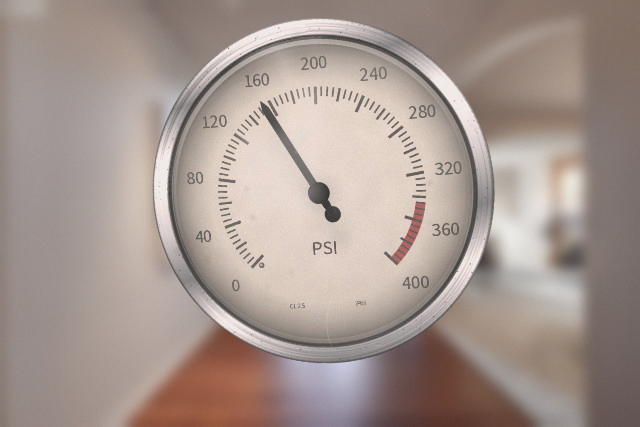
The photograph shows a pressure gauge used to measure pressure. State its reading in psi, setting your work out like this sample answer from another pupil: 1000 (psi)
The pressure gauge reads 155 (psi)
